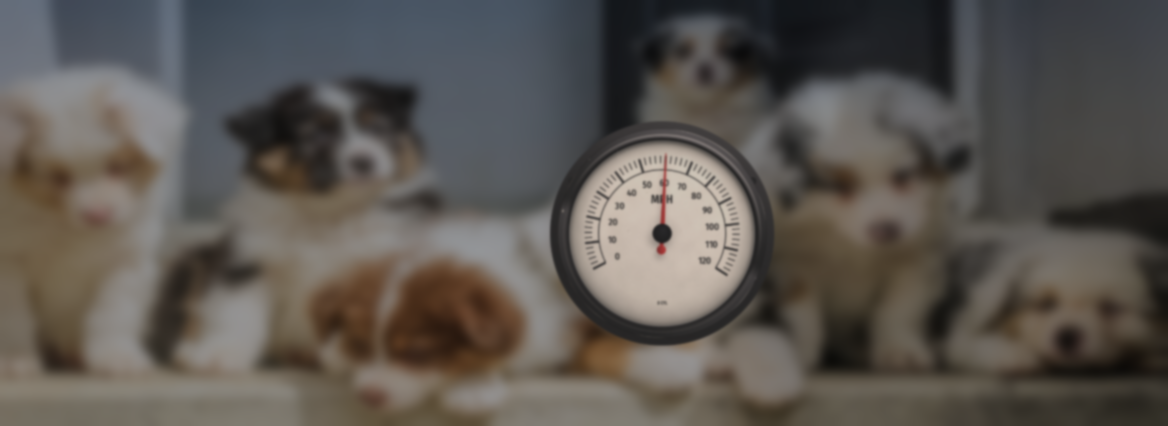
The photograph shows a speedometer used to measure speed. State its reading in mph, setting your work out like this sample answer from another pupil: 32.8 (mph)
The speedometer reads 60 (mph)
